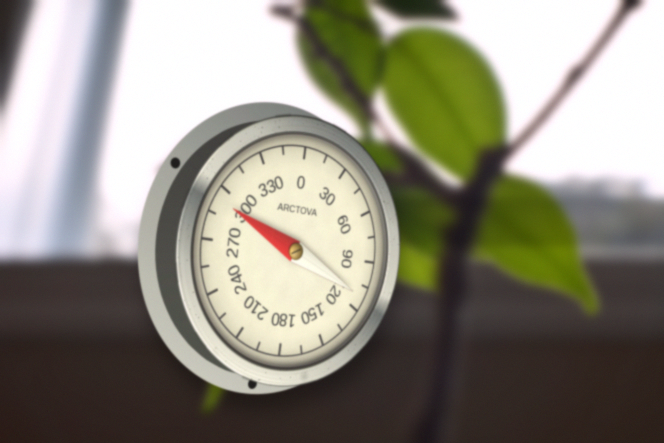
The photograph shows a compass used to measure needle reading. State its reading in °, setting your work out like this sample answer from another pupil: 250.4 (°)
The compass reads 292.5 (°)
